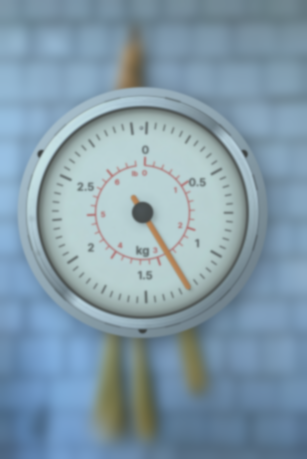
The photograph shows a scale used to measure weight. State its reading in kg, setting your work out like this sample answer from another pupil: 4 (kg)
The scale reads 1.25 (kg)
